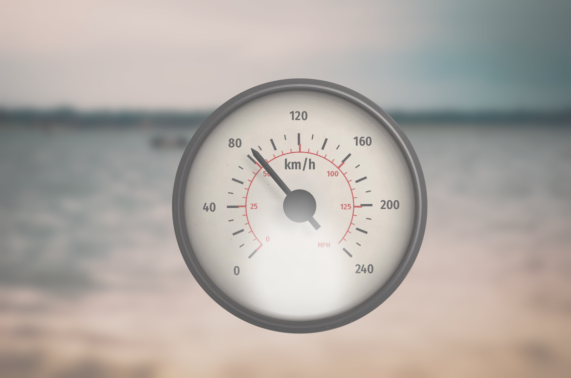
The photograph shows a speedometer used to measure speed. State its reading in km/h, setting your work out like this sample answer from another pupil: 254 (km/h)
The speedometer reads 85 (km/h)
